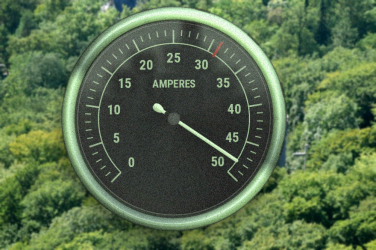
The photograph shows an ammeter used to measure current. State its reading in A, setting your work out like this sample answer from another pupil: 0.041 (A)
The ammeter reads 48 (A)
